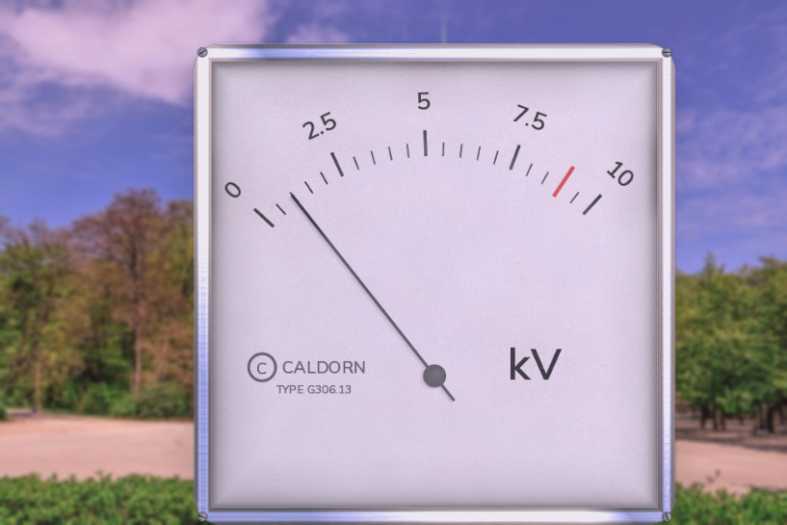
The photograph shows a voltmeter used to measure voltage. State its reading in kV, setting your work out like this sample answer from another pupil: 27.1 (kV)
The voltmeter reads 1 (kV)
